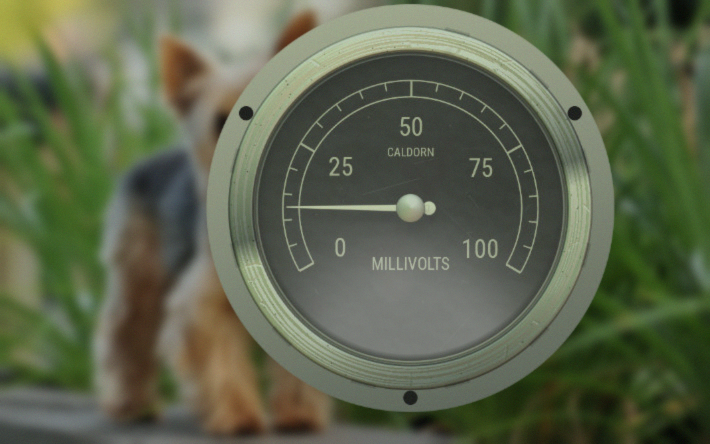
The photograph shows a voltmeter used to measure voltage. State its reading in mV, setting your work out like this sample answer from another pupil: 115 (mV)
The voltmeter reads 12.5 (mV)
